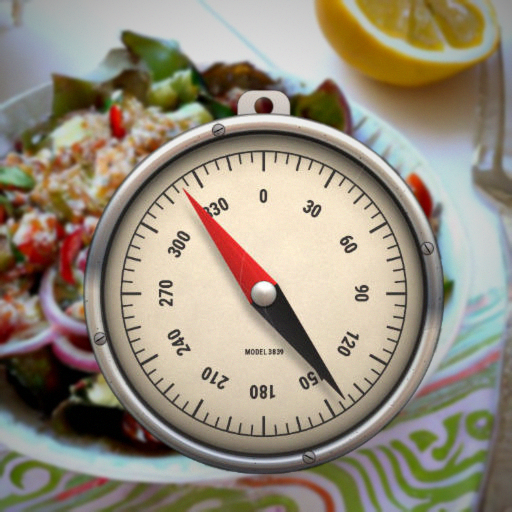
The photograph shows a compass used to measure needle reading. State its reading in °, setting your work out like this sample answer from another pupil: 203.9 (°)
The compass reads 322.5 (°)
